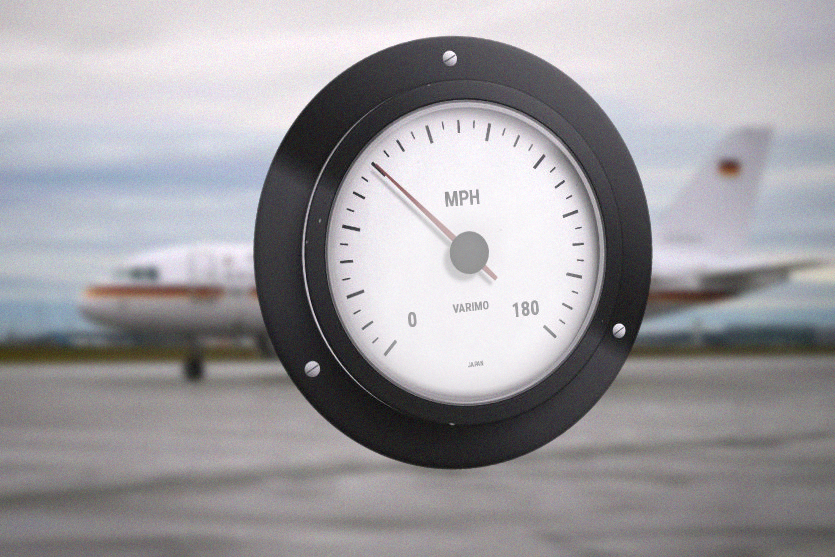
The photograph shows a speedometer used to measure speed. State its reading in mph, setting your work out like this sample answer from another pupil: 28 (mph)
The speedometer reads 60 (mph)
